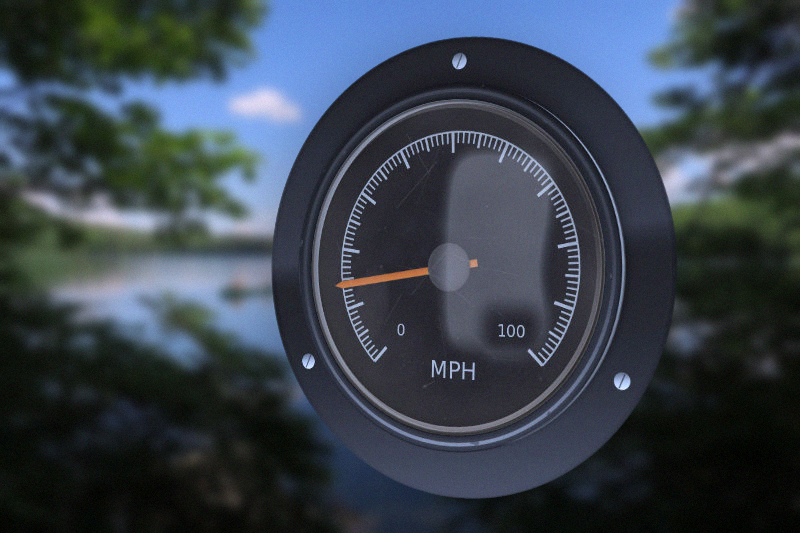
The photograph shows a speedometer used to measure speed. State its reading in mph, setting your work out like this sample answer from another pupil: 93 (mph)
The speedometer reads 14 (mph)
